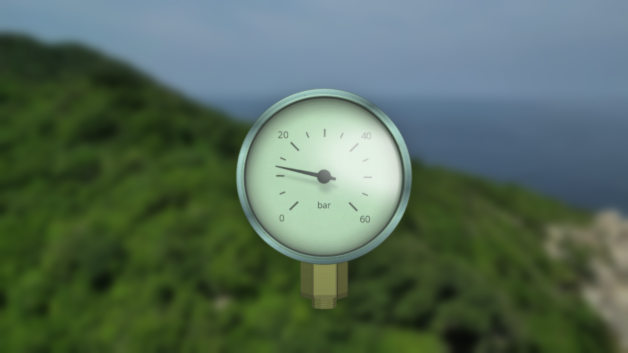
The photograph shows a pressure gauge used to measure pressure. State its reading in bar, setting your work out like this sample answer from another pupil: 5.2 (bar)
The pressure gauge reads 12.5 (bar)
